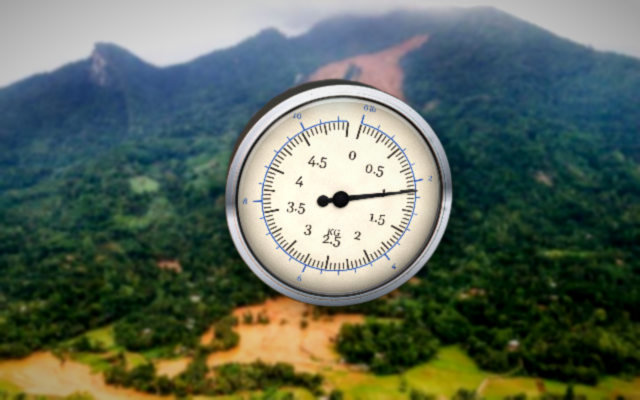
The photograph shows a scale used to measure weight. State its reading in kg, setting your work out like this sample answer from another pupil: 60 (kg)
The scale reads 1 (kg)
